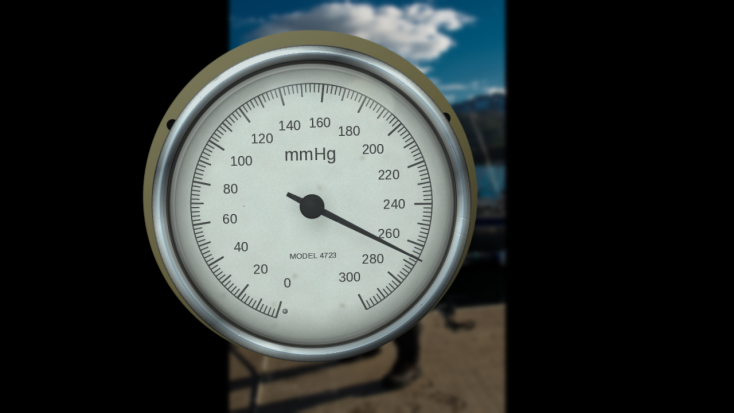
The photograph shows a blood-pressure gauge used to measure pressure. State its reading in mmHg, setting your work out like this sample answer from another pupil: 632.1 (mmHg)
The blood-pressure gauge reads 266 (mmHg)
